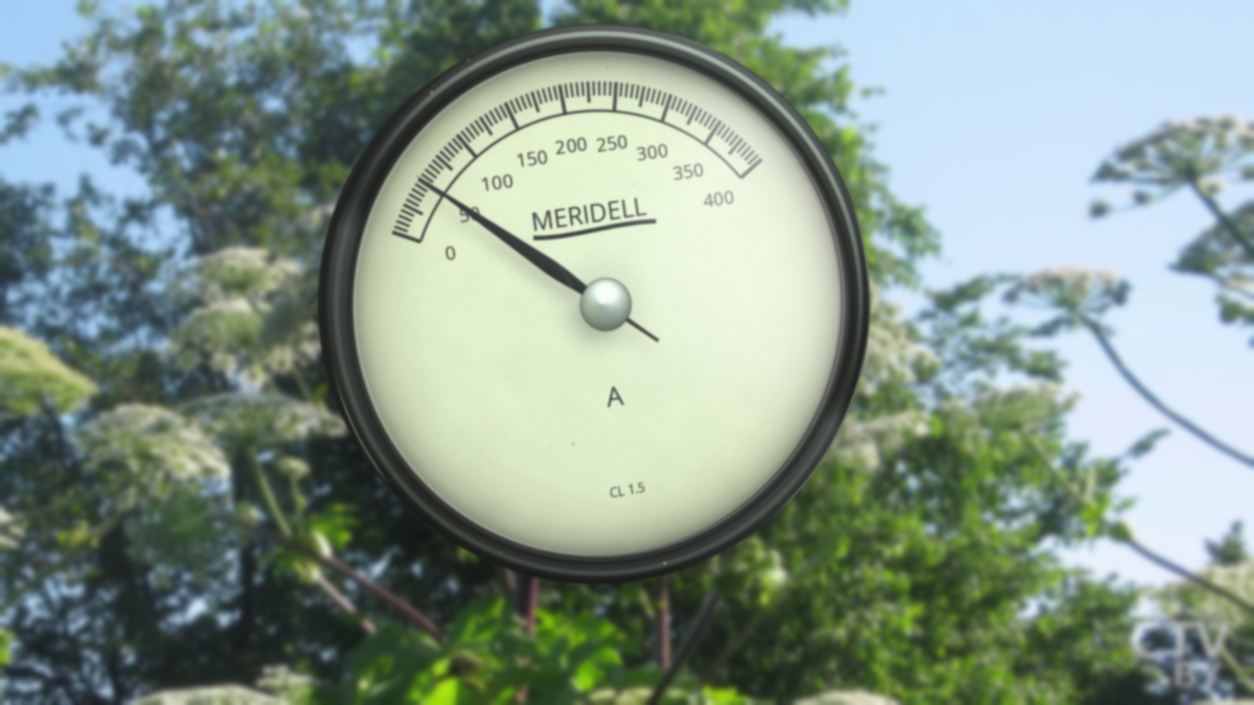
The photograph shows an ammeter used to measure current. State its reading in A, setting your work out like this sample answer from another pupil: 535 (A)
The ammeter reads 50 (A)
